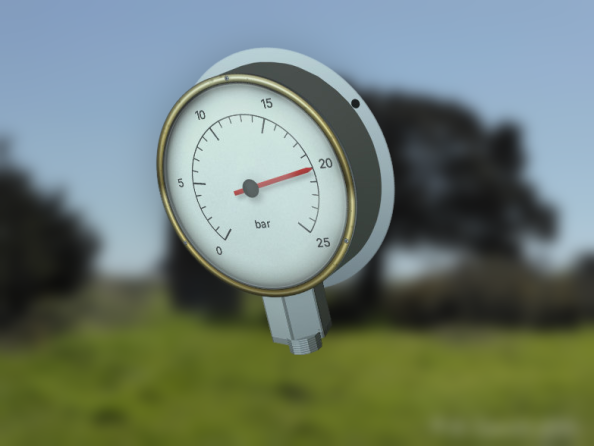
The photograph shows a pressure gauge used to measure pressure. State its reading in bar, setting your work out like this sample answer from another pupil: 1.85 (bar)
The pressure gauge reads 20 (bar)
